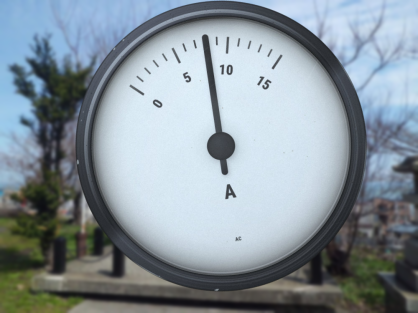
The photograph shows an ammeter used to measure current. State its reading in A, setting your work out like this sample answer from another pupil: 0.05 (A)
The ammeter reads 8 (A)
